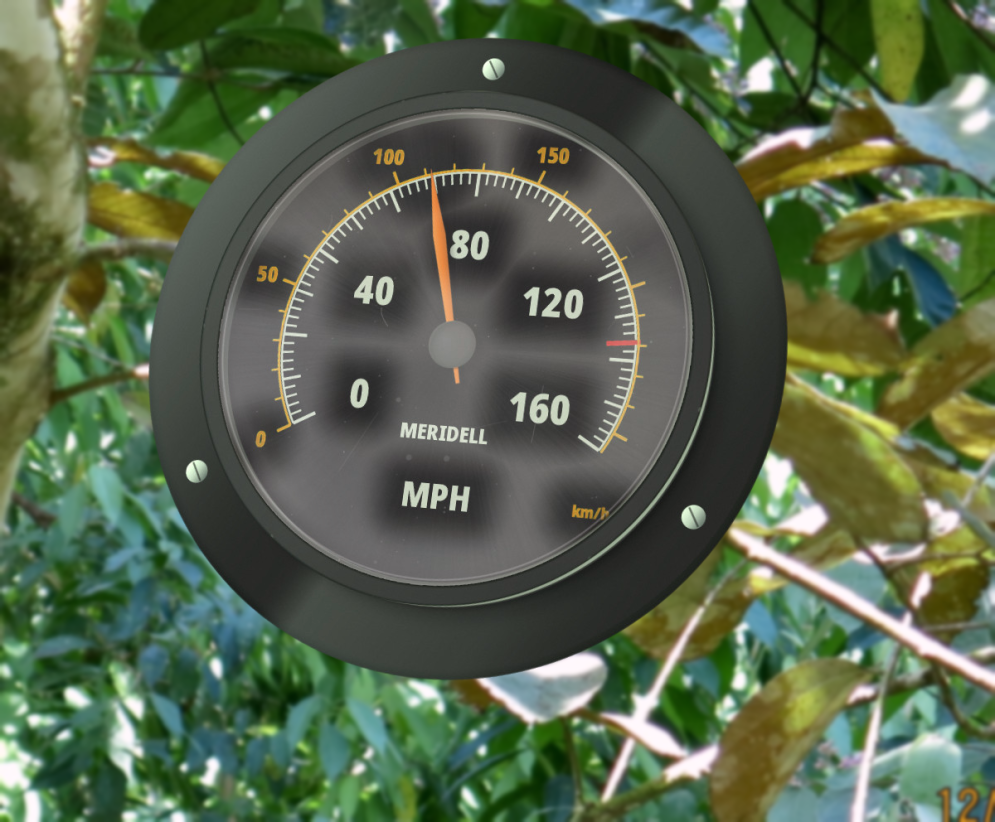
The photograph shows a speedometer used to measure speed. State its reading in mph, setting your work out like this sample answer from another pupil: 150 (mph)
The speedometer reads 70 (mph)
